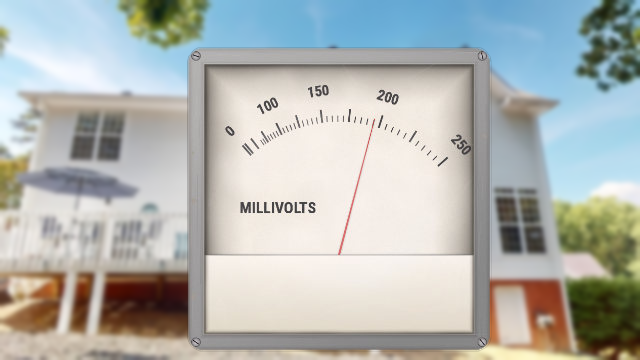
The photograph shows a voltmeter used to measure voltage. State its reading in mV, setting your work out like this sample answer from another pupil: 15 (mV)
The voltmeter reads 195 (mV)
